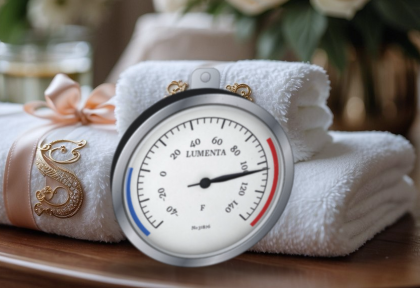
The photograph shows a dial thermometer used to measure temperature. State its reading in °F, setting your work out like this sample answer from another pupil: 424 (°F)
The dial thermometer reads 104 (°F)
